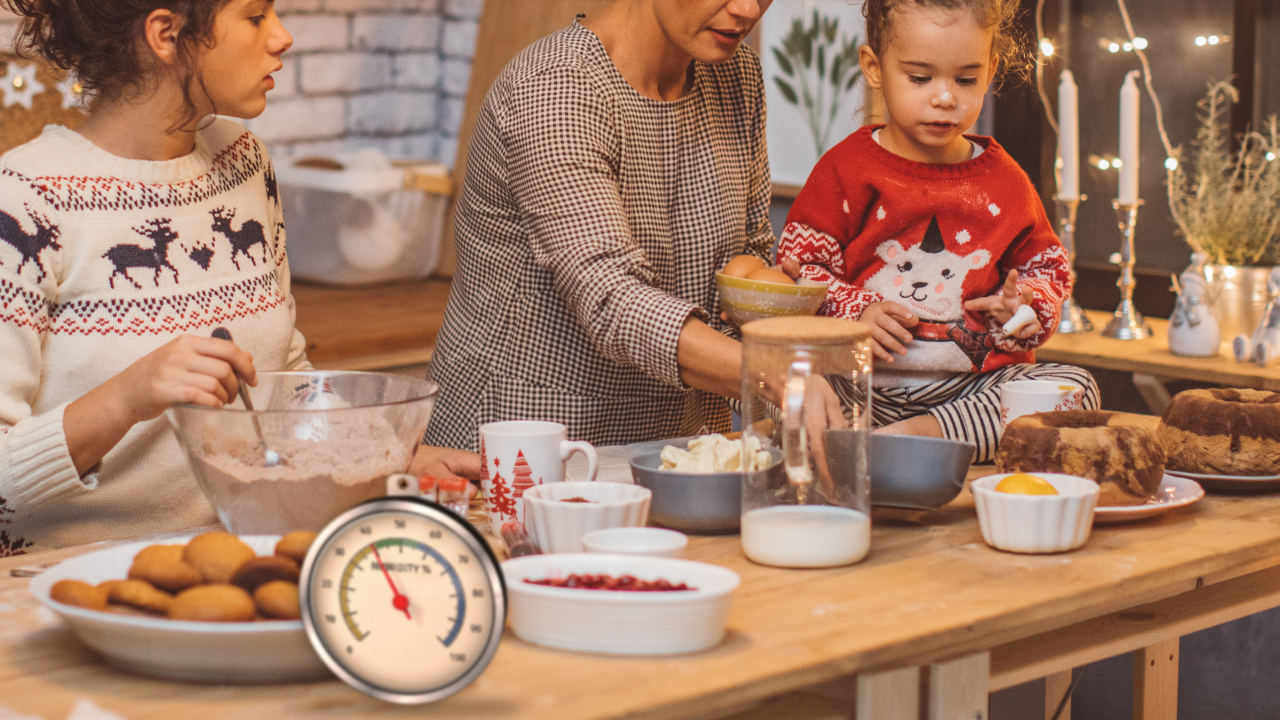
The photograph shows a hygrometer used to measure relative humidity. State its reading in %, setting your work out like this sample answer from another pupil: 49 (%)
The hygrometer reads 40 (%)
